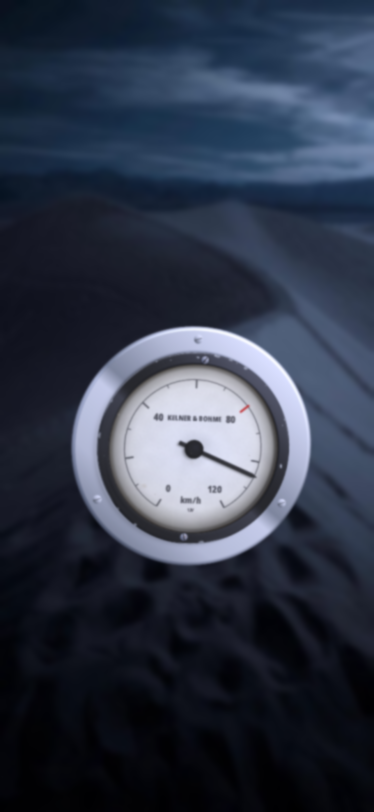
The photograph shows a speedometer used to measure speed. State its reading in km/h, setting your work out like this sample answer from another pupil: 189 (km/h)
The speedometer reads 105 (km/h)
